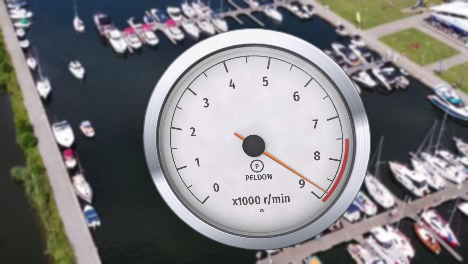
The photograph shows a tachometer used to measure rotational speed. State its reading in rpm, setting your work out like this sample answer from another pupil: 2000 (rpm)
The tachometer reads 8750 (rpm)
